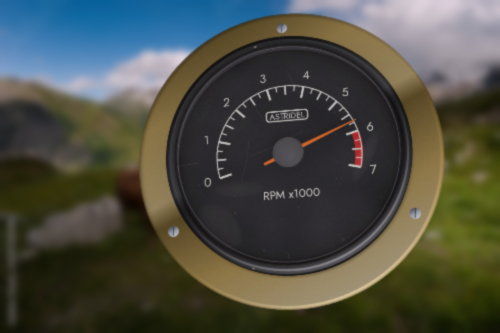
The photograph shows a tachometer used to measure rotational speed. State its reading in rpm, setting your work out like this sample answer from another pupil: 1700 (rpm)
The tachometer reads 5750 (rpm)
